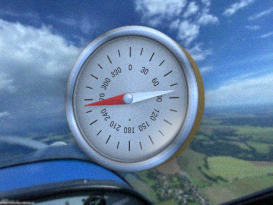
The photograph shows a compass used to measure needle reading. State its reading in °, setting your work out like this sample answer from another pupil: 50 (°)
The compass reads 262.5 (°)
